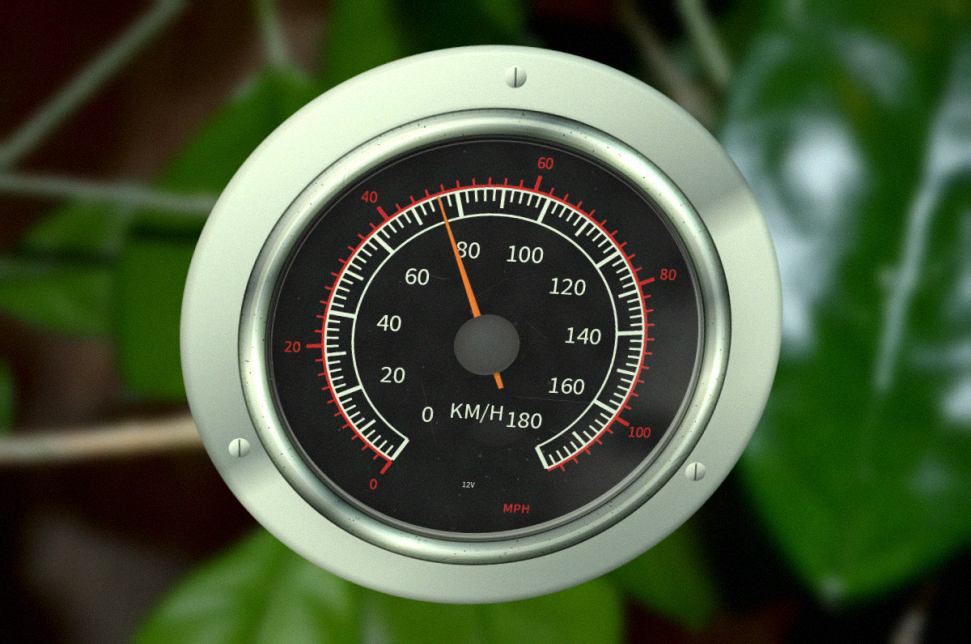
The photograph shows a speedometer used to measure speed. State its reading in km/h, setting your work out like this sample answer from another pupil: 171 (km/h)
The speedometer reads 76 (km/h)
